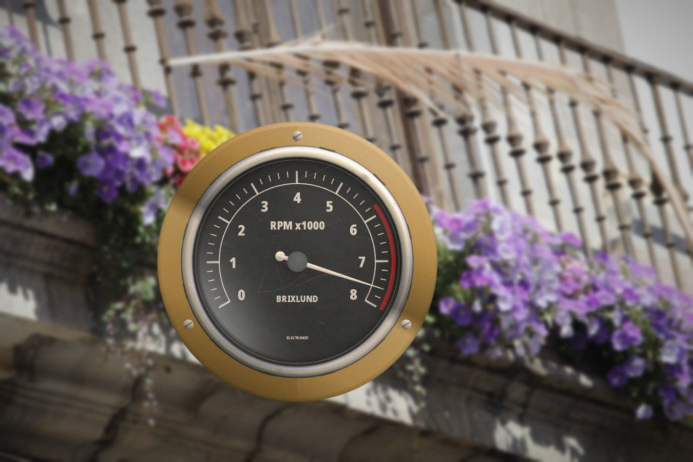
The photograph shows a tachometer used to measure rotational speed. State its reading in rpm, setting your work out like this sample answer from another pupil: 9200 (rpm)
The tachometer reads 7600 (rpm)
